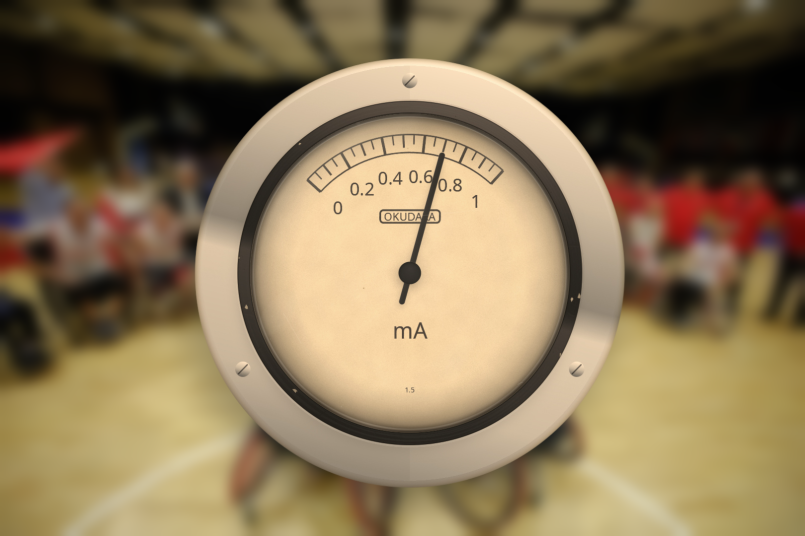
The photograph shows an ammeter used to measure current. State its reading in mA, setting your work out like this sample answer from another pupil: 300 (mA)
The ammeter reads 0.7 (mA)
